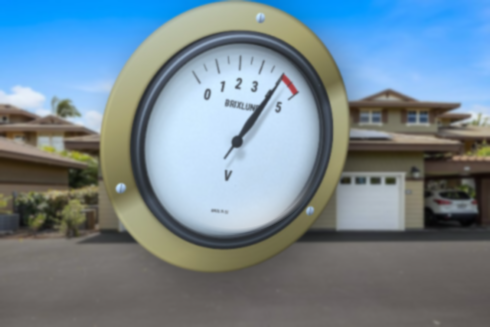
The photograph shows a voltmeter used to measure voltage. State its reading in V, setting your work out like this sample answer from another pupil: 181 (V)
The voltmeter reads 4 (V)
